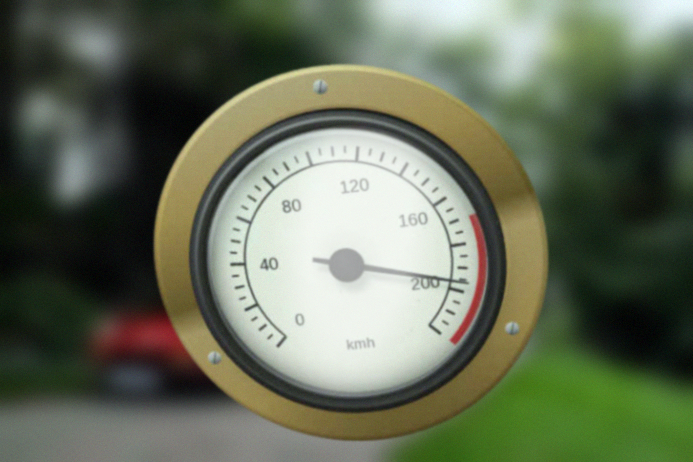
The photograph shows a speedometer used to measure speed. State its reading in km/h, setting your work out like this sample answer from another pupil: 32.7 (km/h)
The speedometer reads 195 (km/h)
